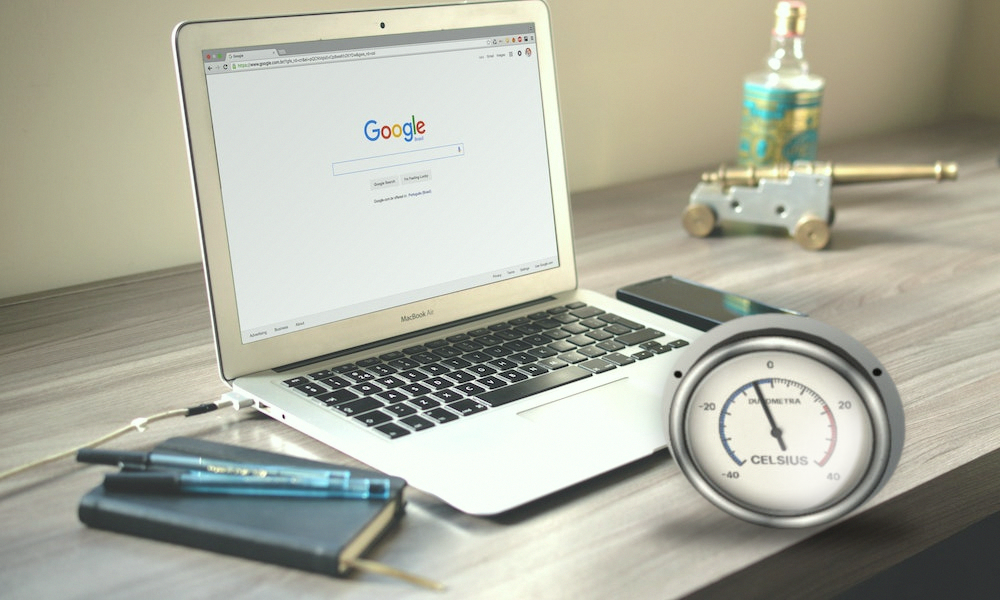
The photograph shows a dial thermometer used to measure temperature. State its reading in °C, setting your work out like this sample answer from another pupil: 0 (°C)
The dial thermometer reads -5 (°C)
